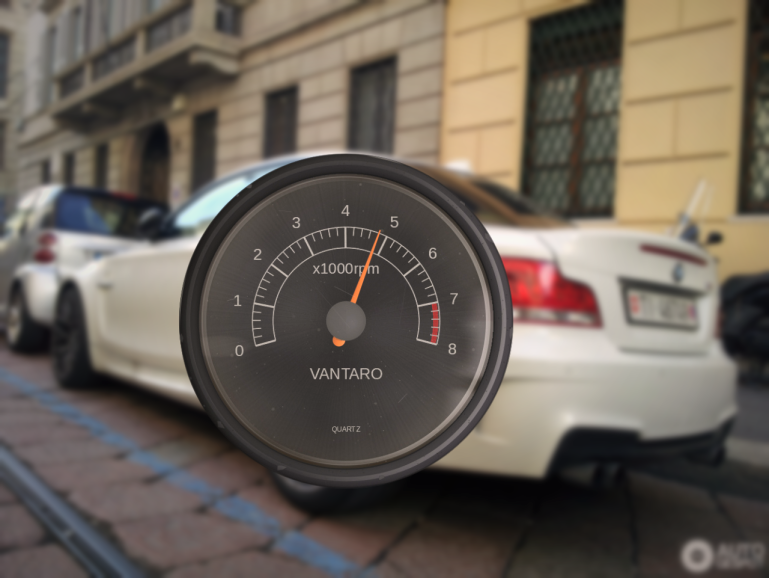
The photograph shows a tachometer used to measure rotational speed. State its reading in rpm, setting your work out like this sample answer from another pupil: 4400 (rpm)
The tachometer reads 4800 (rpm)
